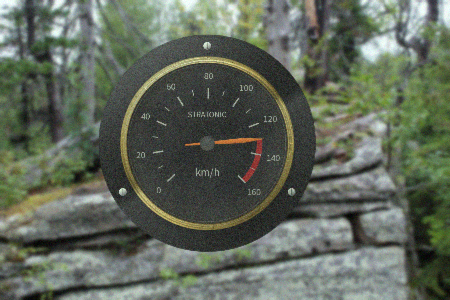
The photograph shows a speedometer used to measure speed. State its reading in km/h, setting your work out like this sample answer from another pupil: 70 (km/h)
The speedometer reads 130 (km/h)
